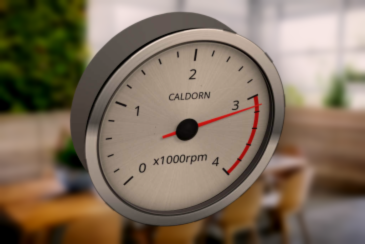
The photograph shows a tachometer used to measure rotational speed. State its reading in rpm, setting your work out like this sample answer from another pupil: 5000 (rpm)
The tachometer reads 3100 (rpm)
